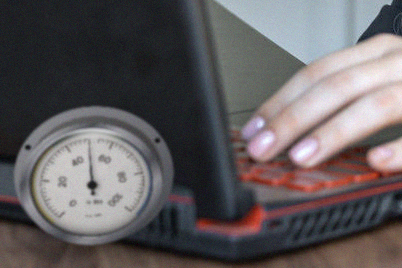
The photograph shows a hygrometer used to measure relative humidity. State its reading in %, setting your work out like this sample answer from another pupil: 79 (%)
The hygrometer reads 50 (%)
